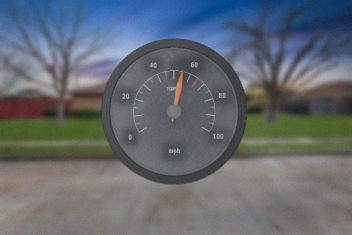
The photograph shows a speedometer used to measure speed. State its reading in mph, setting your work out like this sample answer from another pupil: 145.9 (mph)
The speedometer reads 55 (mph)
